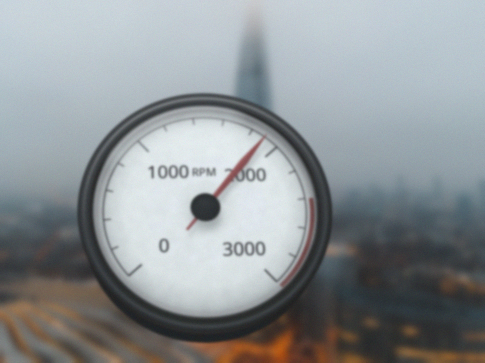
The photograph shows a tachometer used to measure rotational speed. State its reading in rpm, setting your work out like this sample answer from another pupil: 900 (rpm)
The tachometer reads 1900 (rpm)
